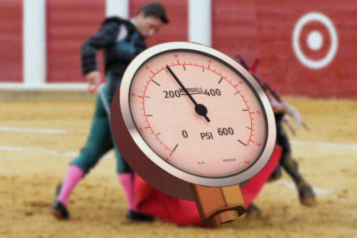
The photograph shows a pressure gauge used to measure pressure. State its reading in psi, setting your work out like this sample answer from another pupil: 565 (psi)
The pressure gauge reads 250 (psi)
